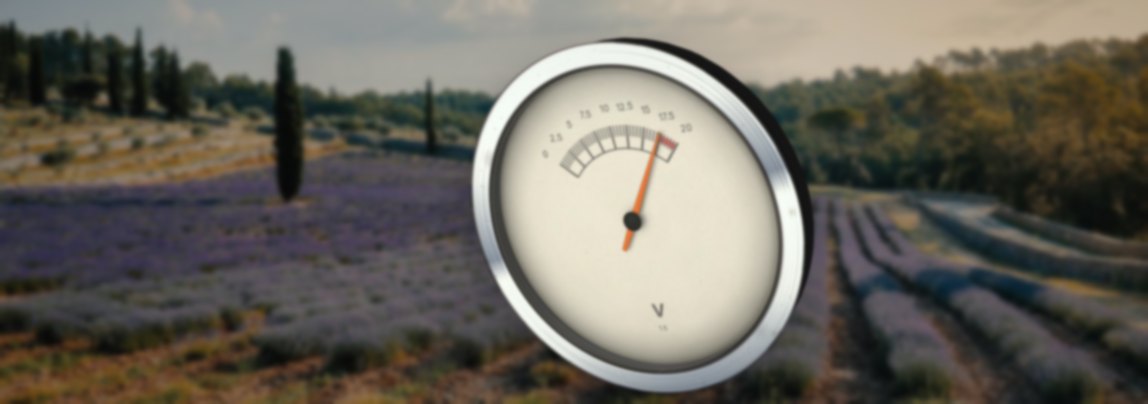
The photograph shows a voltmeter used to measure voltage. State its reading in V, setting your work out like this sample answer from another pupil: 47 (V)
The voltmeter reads 17.5 (V)
